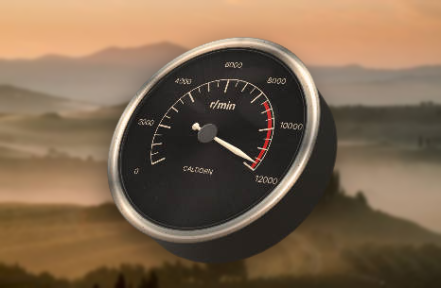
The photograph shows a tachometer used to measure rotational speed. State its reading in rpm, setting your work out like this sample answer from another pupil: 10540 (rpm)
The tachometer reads 11750 (rpm)
